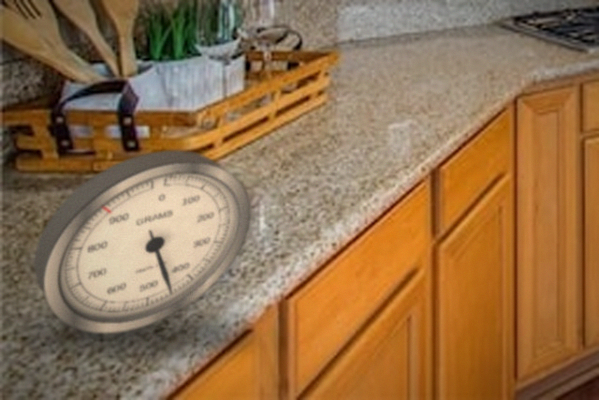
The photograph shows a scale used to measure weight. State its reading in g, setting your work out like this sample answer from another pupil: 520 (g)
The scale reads 450 (g)
